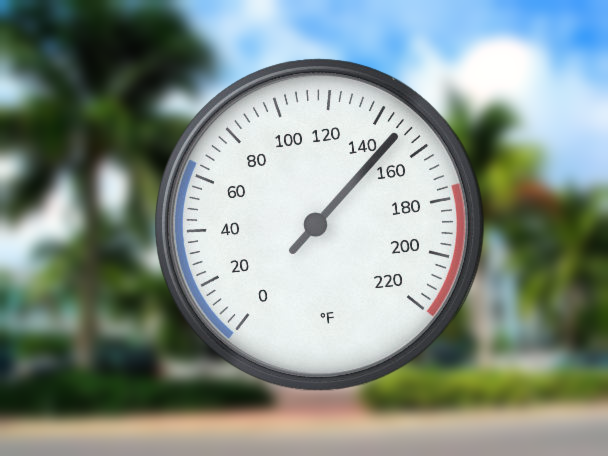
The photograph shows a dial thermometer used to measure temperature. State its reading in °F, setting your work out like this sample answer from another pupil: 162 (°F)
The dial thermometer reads 150 (°F)
